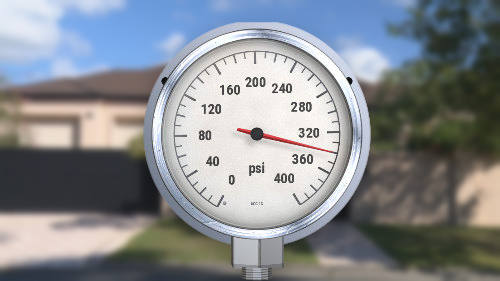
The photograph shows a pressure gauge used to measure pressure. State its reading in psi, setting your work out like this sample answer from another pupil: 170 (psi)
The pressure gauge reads 340 (psi)
